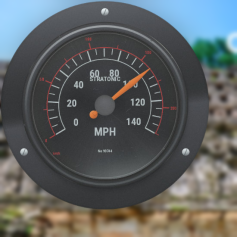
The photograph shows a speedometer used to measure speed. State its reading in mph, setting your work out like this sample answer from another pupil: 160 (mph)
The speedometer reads 100 (mph)
